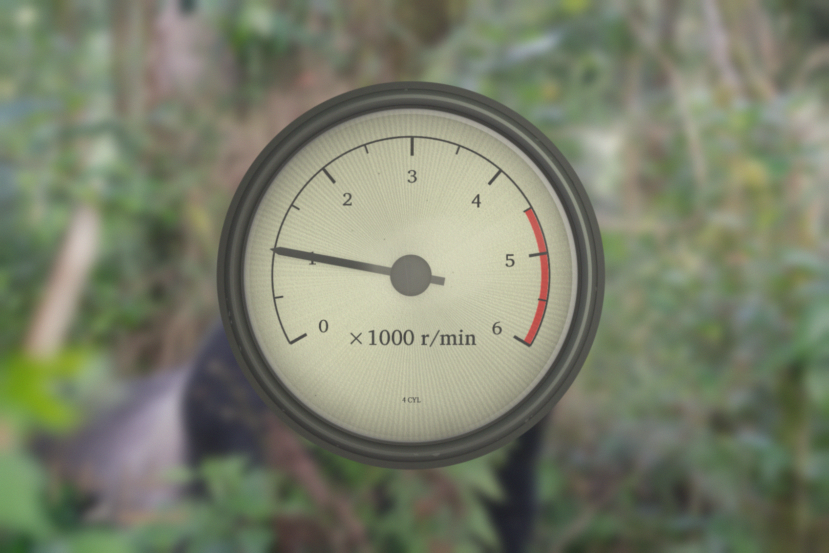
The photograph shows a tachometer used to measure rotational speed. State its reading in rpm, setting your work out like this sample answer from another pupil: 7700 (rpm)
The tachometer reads 1000 (rpm)
